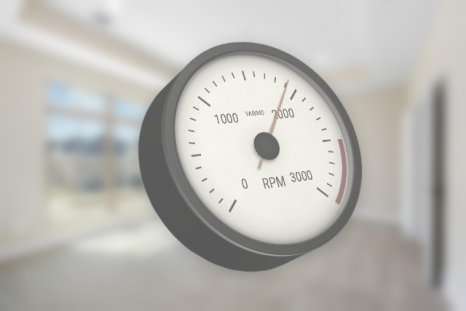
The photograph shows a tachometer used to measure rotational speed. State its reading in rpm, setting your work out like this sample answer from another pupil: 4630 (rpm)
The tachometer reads 1900 (rpm)
